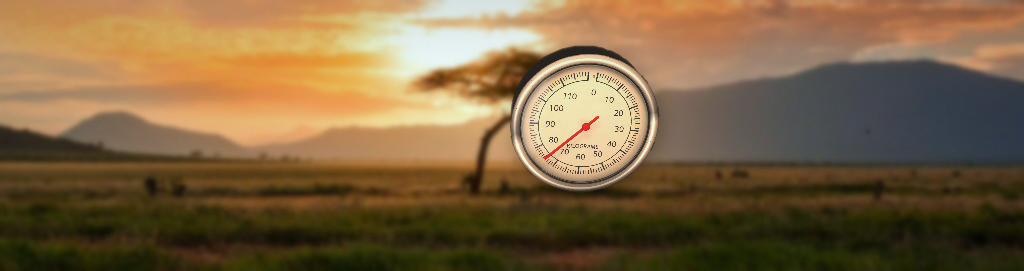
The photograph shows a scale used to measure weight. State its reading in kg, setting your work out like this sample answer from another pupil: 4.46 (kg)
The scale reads 75 (kg)
